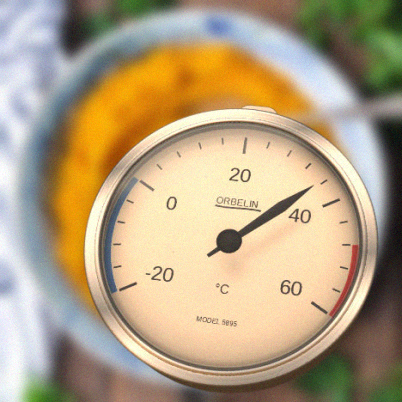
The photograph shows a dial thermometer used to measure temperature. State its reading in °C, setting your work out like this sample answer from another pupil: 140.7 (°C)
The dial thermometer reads 36 (°C)
